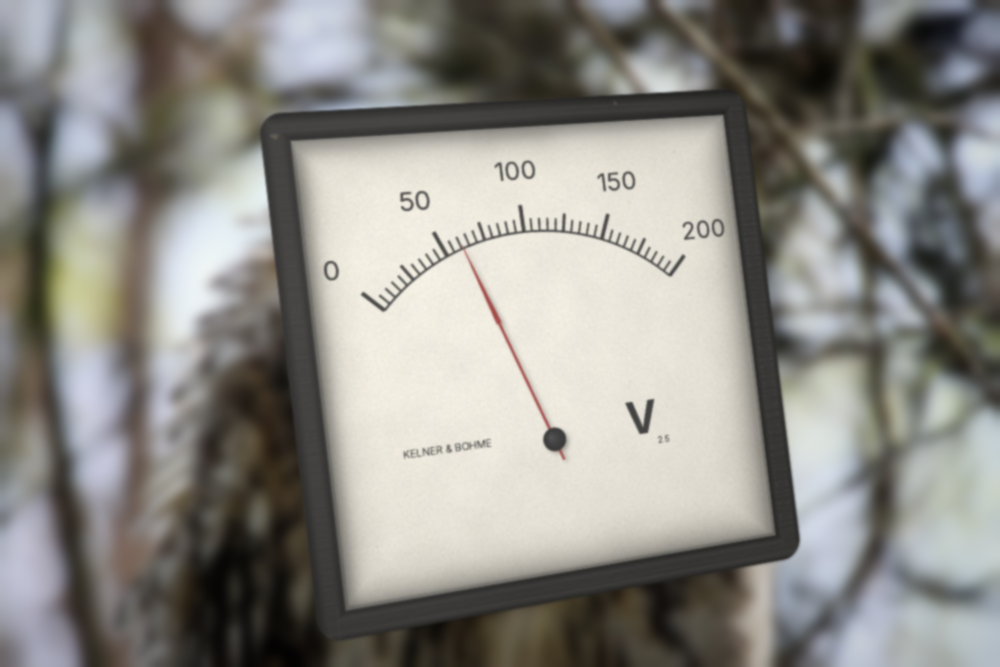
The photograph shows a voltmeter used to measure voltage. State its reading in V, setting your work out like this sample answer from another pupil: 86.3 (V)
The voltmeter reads 60 (V)
